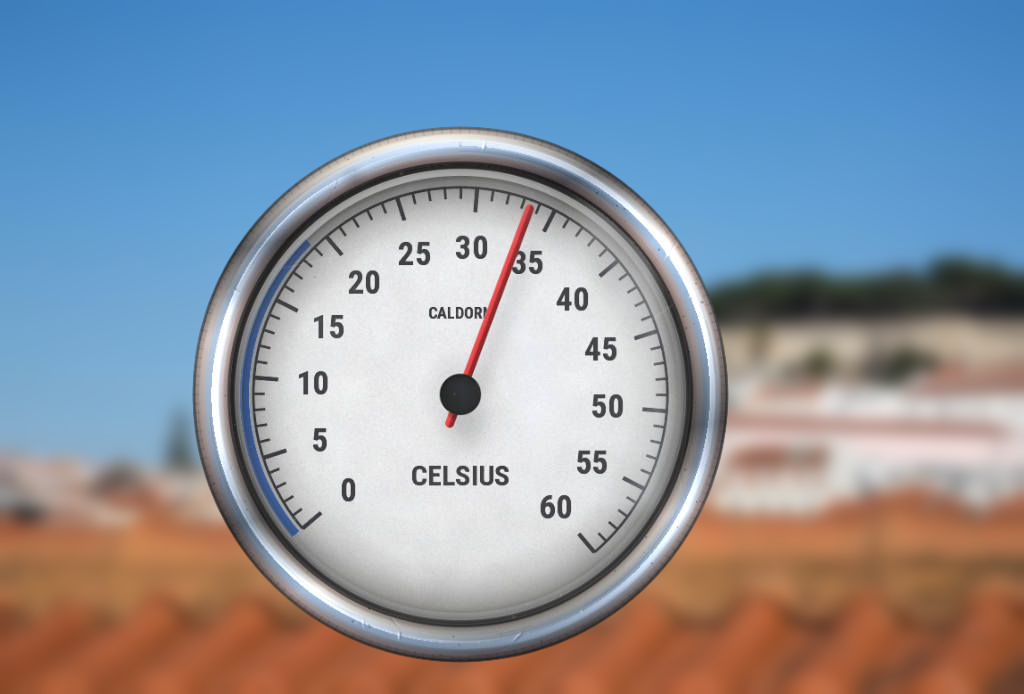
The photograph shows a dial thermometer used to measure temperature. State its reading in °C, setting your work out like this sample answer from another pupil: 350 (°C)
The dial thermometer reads 33.5 (°C)
